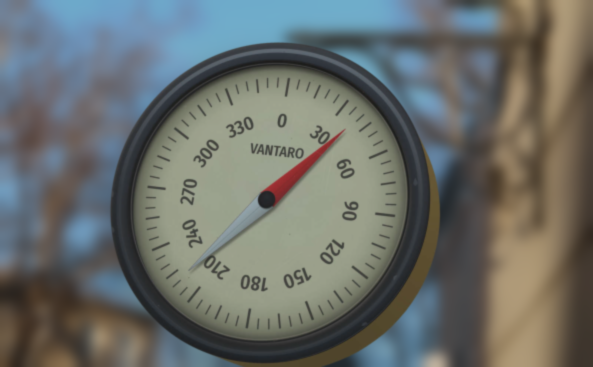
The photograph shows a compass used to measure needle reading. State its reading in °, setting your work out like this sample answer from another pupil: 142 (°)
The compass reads 40 (°)
